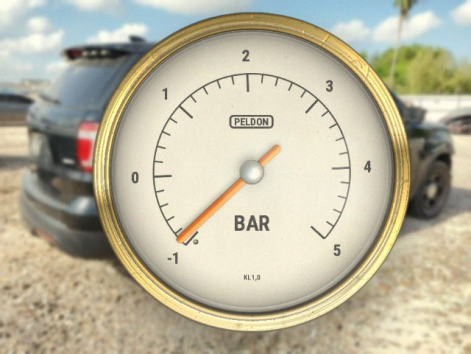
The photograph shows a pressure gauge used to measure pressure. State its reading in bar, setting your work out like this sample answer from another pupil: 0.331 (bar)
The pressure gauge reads -0.9 (bar)
